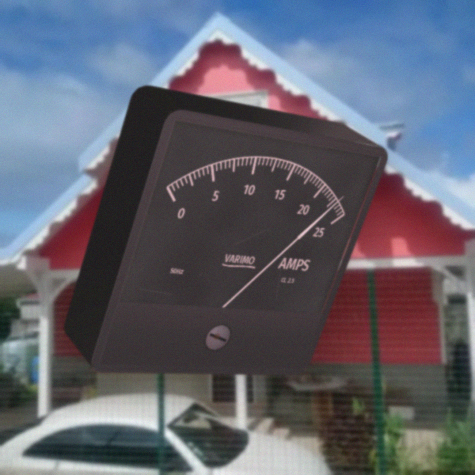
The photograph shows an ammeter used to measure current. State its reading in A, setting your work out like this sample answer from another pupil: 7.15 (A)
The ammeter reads 22.5 (A)
